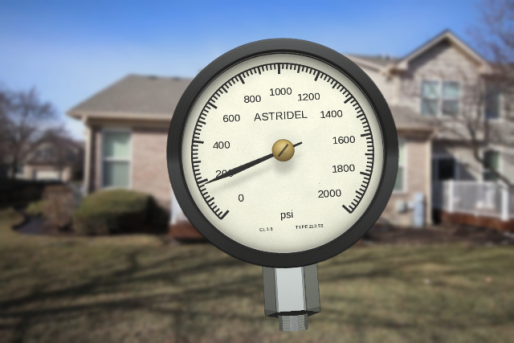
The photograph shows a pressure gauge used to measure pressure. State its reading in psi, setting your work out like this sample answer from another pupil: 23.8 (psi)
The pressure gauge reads 180 (psi)
